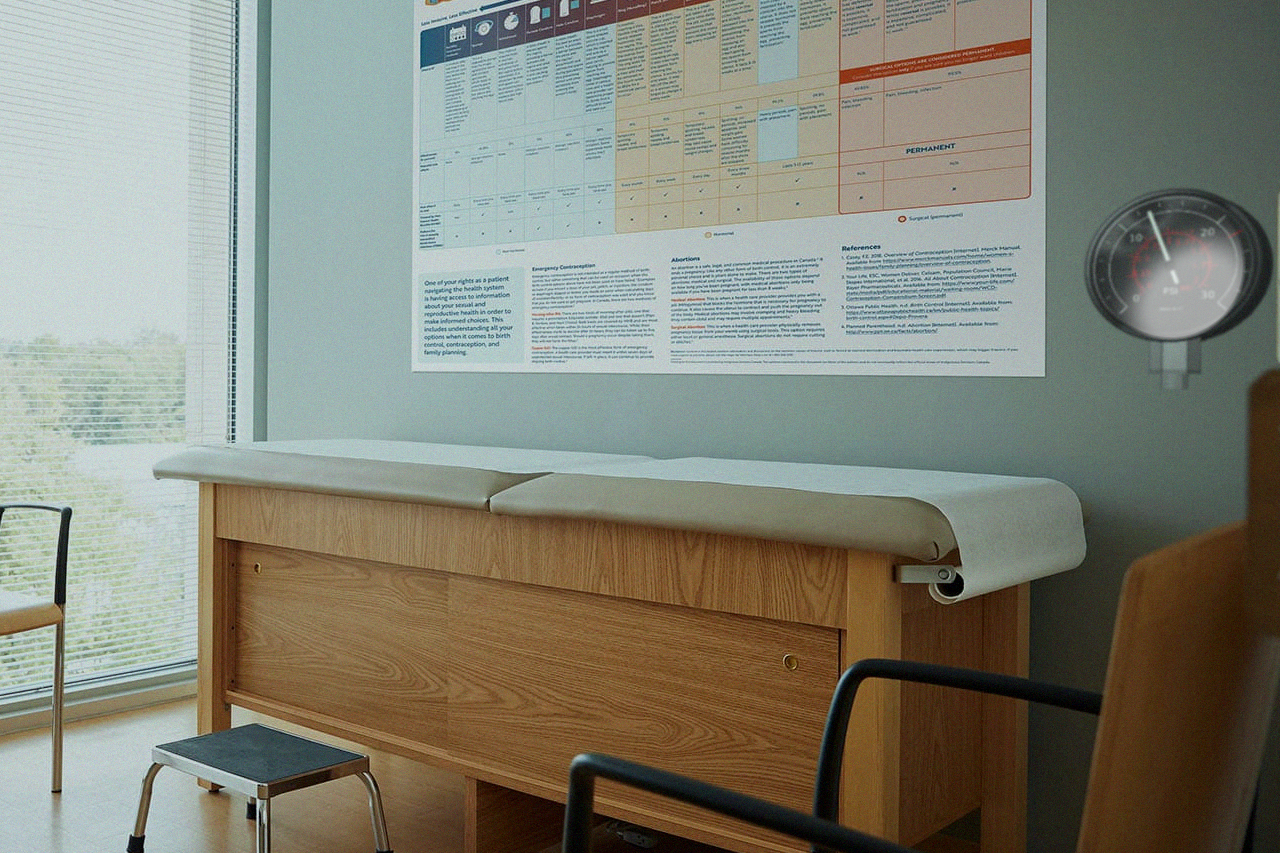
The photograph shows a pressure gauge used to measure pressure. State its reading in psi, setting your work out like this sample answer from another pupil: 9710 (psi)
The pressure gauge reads 13 (psi)
